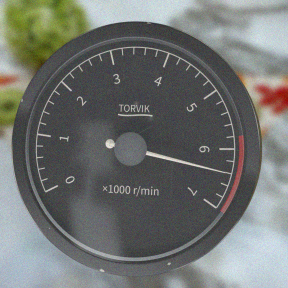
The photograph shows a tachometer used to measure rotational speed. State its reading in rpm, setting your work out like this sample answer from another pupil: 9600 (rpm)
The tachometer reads 6400 (rpm)
